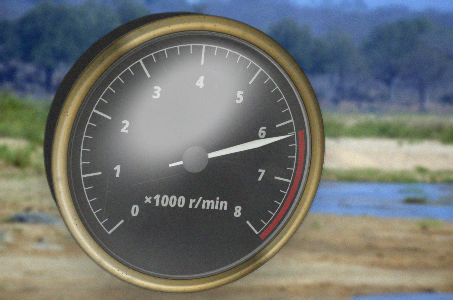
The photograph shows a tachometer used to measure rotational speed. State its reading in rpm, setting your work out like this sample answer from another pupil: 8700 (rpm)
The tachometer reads 6200 (rpm)
